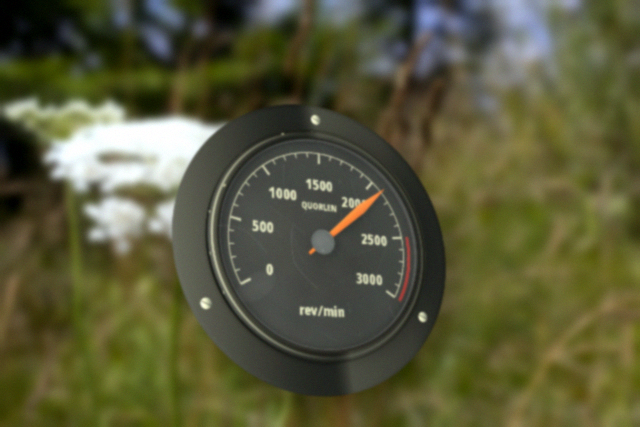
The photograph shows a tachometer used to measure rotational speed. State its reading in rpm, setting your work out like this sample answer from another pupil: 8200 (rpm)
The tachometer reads 2100 (rpm)
